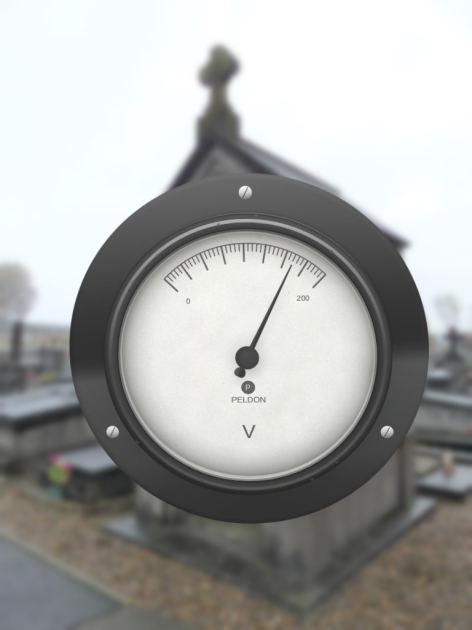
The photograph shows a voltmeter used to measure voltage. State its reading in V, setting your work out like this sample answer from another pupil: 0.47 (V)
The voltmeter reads 160 (V)
